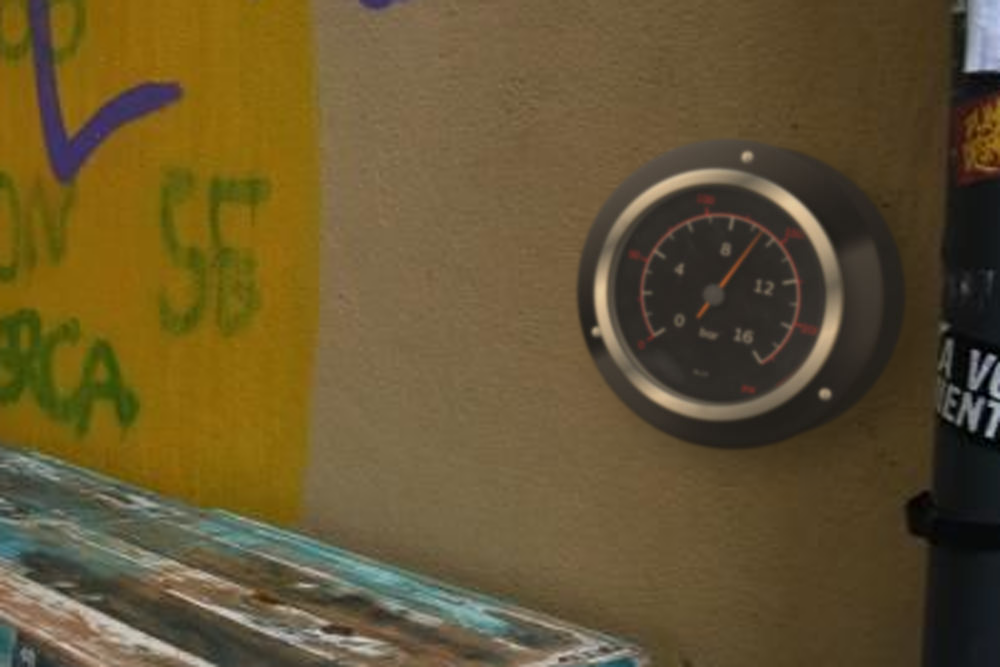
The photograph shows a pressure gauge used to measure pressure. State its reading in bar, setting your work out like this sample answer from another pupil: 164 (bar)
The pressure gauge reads 9.5 (bar)
